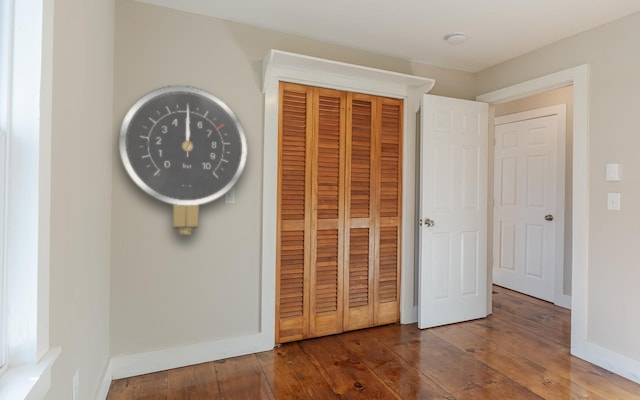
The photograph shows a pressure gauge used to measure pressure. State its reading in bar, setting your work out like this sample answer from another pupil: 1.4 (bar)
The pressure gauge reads 5 (bar)
